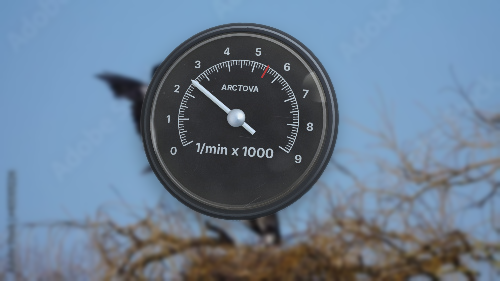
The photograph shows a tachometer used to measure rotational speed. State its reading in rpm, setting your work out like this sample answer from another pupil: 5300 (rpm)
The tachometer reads 2500 (rpm)
